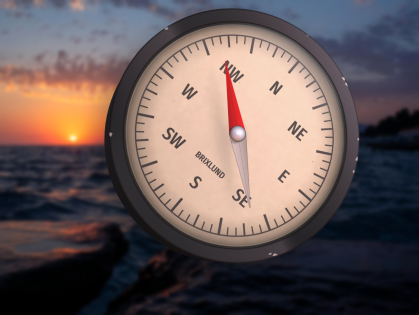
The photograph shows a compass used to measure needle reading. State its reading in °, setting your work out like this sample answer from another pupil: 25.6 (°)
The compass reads 310 (°)
